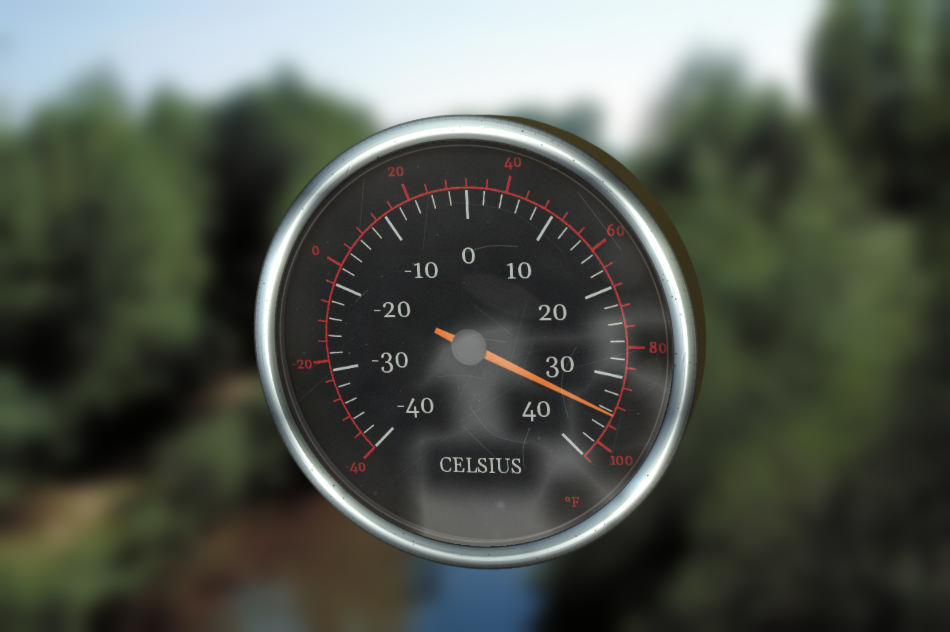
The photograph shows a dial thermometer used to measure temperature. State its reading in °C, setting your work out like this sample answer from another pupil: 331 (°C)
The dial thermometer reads 34 (°C)
